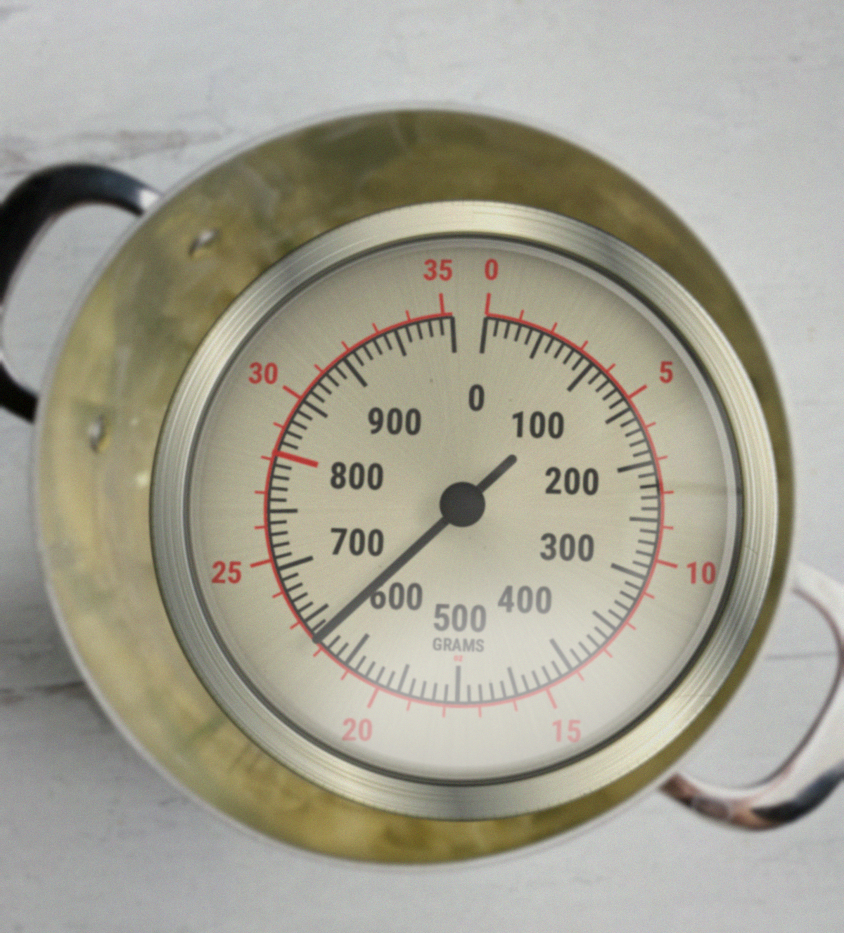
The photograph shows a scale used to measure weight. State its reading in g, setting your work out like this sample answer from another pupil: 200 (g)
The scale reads 630 (g)
